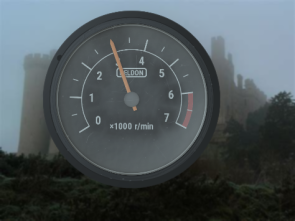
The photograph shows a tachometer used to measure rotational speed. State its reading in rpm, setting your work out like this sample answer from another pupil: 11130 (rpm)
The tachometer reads 3000 (rpm)
